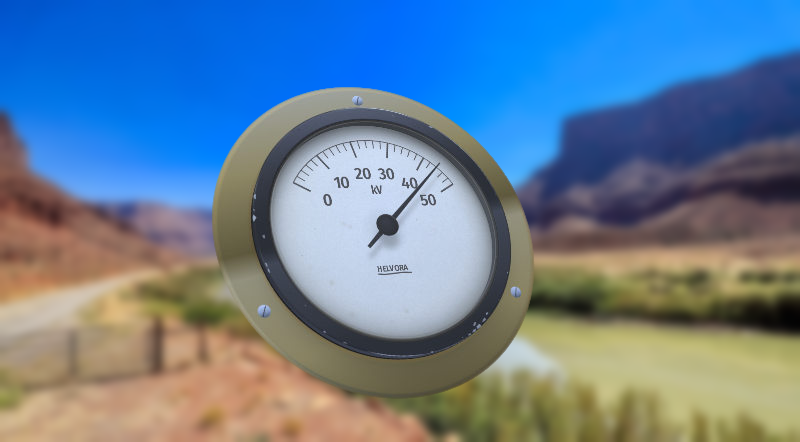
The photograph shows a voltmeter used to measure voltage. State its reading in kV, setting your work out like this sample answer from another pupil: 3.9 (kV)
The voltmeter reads 44 (kV)
